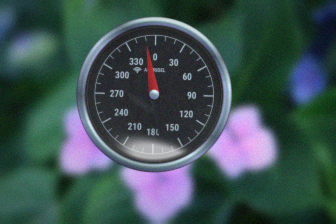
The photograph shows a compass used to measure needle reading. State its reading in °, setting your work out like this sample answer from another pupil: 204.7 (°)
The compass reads 350 (°)
